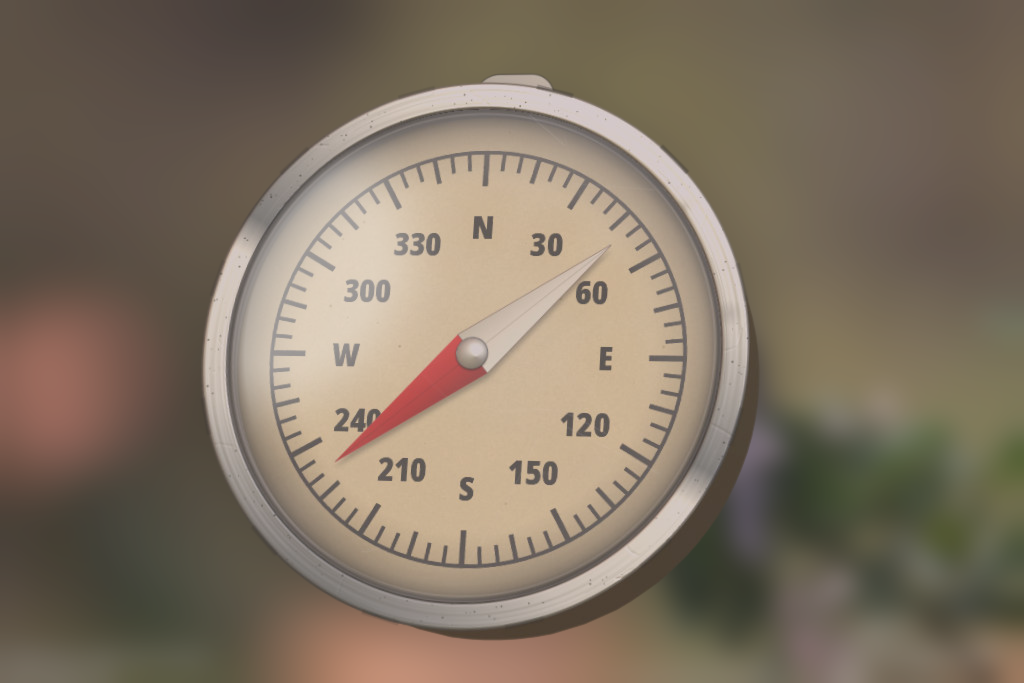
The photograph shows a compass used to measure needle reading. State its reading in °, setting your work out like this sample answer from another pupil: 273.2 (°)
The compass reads 230 (°)
